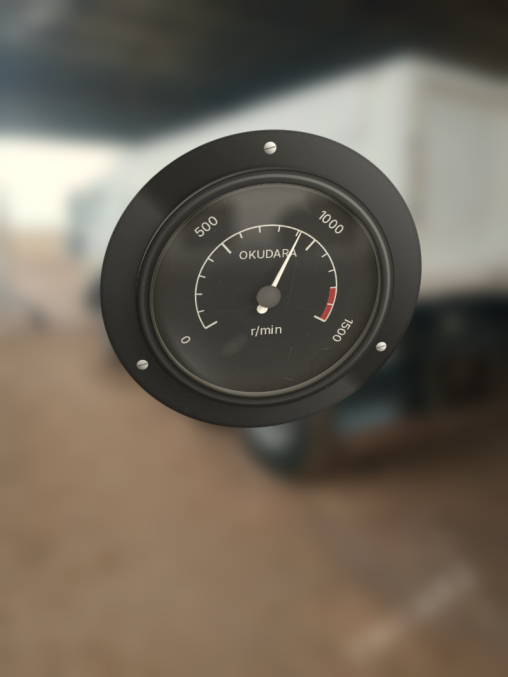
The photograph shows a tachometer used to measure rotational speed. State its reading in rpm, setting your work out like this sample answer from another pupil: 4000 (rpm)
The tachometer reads 900 (rpm)
